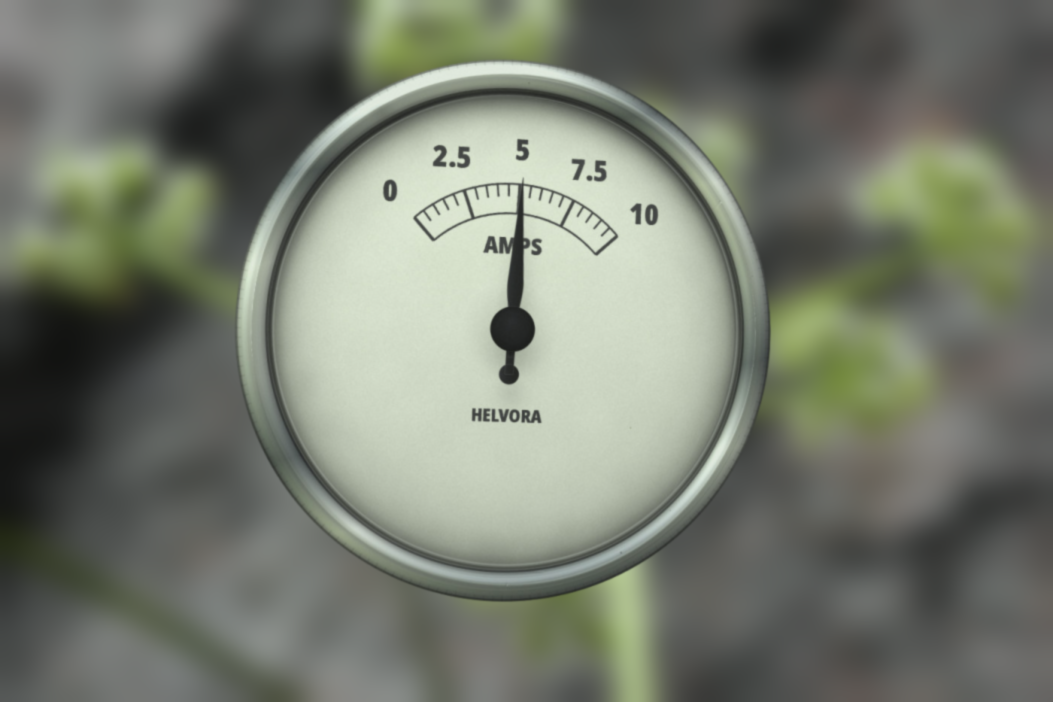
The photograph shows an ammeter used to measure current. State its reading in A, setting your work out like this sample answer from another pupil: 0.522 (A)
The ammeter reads 5 (A)
